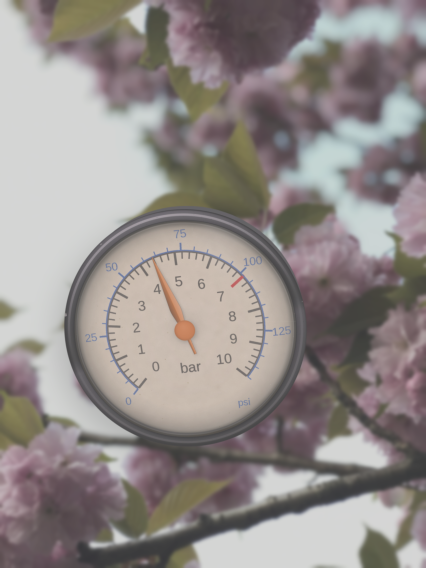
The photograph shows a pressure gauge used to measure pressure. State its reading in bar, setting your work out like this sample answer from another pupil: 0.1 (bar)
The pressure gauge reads 4.4 (bar)
